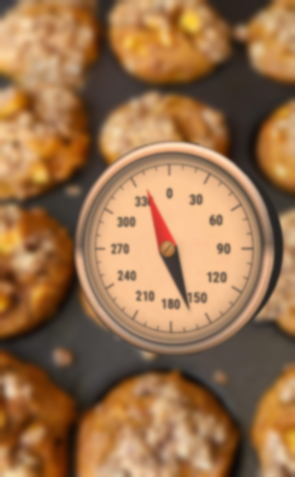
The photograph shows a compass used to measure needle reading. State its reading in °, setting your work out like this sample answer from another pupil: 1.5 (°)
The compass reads 340 (°)
